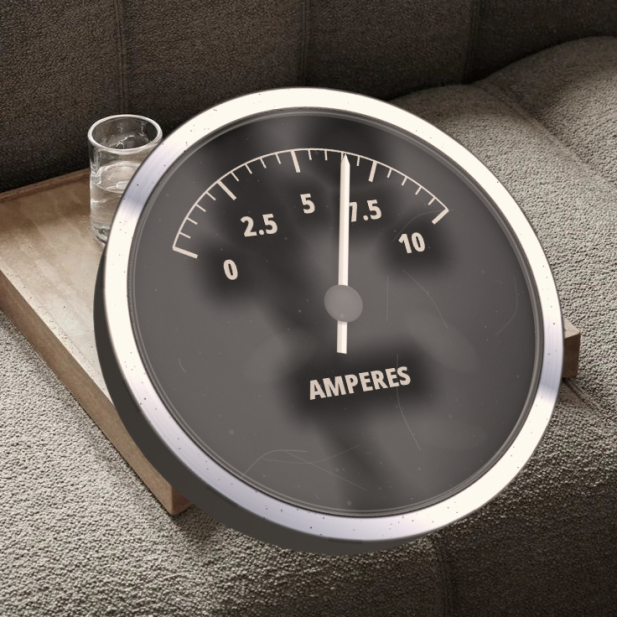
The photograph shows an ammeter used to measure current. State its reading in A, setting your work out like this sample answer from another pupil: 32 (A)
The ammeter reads 6.5 (A)
